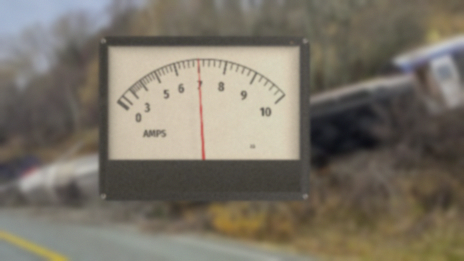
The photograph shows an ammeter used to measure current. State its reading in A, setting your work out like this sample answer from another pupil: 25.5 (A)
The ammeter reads 7 (A)
